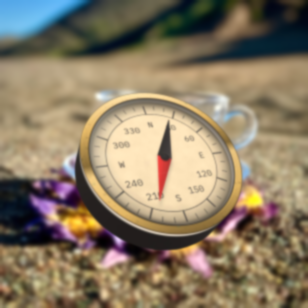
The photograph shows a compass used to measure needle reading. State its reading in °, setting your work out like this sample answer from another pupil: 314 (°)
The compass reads 205 (°)
